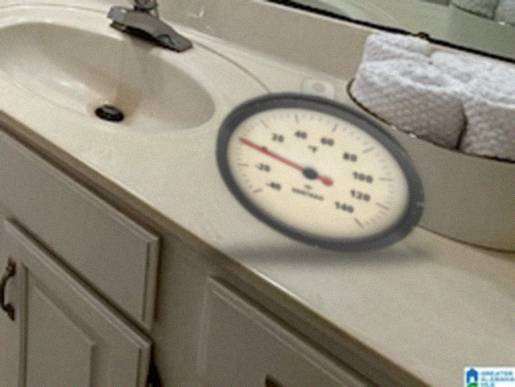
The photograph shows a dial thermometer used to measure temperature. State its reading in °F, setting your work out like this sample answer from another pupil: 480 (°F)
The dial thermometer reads 0 (°F)
